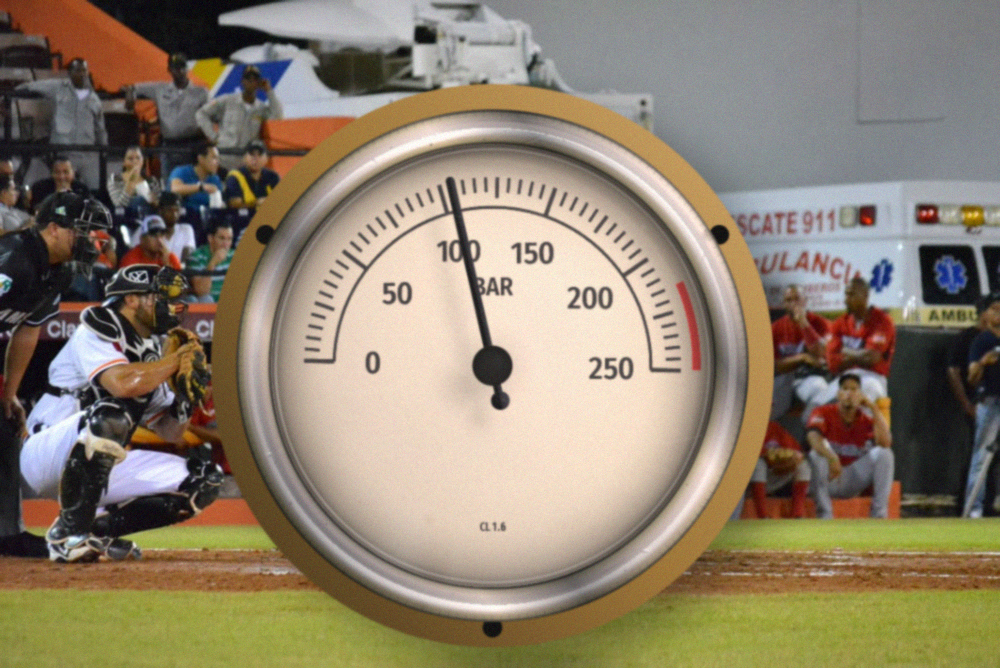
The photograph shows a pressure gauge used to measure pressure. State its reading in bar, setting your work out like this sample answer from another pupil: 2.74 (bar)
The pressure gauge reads 105 (bar)
